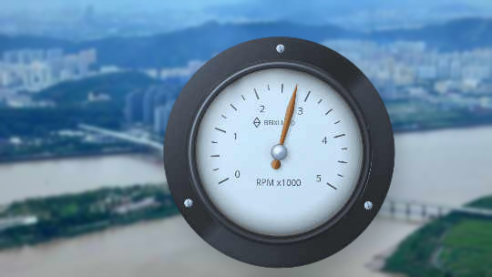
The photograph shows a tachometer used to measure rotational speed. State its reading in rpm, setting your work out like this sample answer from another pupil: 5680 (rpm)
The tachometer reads 2750 (rpm)
